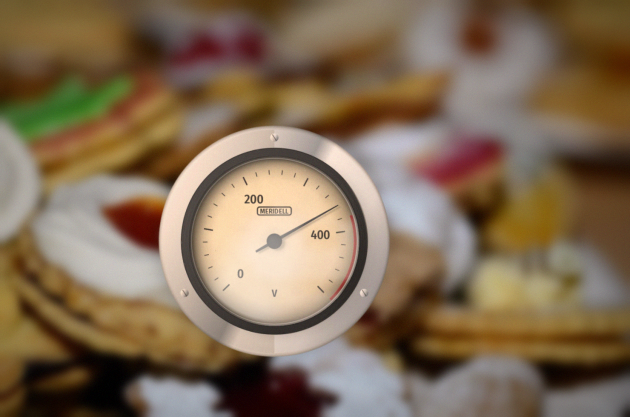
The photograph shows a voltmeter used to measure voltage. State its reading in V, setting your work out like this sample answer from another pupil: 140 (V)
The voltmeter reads 360 (V)
